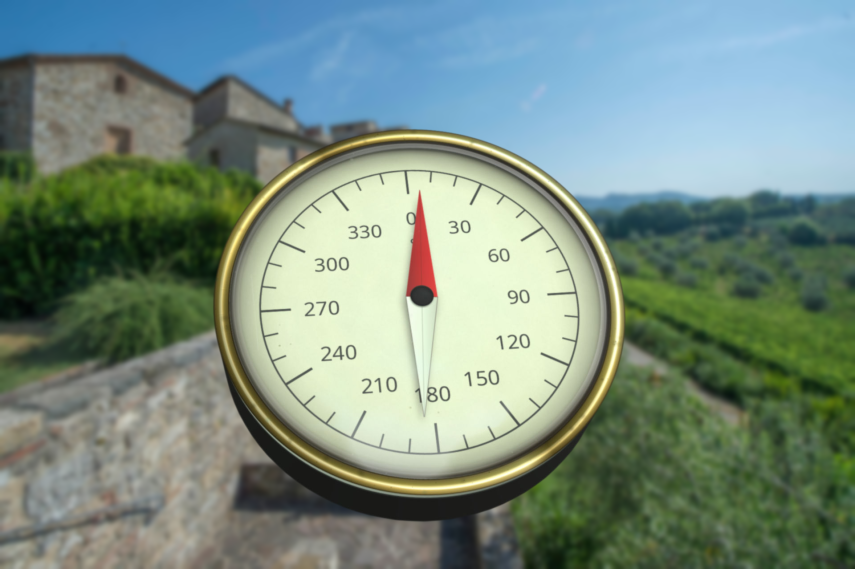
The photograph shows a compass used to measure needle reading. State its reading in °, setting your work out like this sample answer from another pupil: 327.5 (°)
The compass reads 5 (°)
